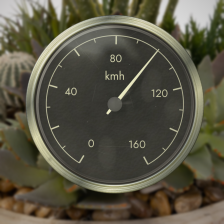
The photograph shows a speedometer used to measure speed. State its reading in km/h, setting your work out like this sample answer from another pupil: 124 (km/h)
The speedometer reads 100 (km/h)
